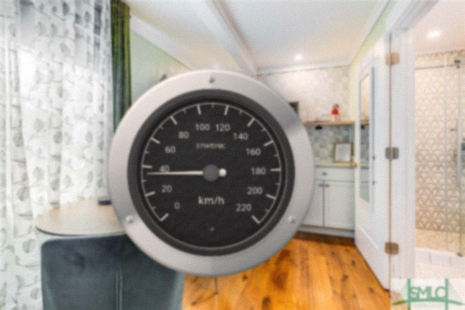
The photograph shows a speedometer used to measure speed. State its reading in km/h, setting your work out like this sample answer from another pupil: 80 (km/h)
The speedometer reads 35 (km/h)
